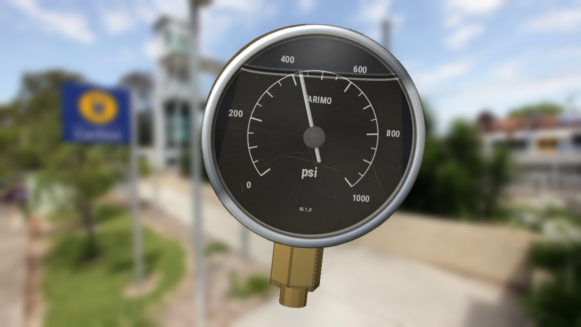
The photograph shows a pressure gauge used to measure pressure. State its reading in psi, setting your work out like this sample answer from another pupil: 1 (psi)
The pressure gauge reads 425 (psi)
